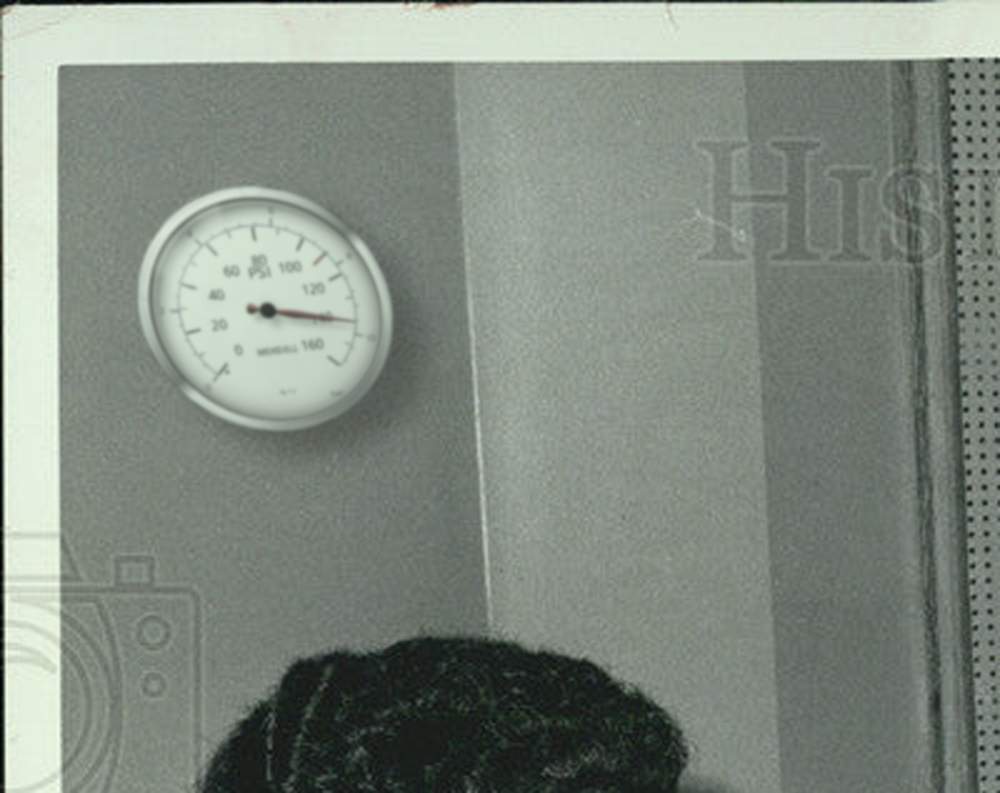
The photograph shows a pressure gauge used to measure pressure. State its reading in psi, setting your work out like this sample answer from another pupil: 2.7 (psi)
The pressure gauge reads 140 (psi)
